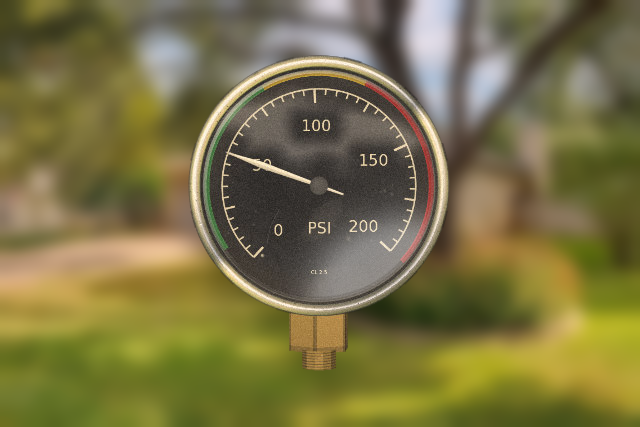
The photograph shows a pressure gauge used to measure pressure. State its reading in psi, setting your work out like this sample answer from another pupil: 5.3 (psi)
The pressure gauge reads 50 (psi)
